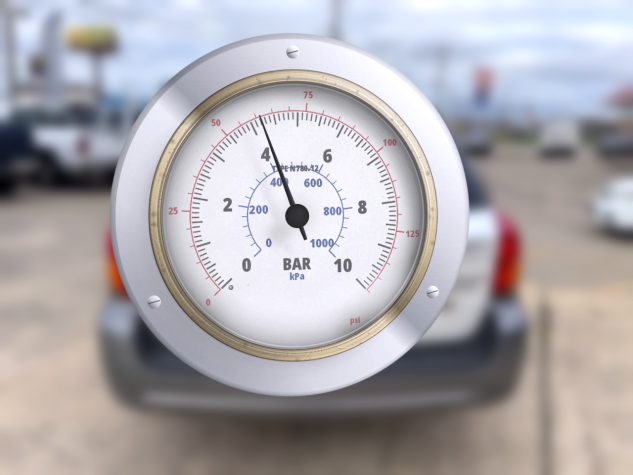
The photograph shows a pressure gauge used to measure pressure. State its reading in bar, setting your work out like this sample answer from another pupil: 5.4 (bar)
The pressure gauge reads 4.2 (bar)
